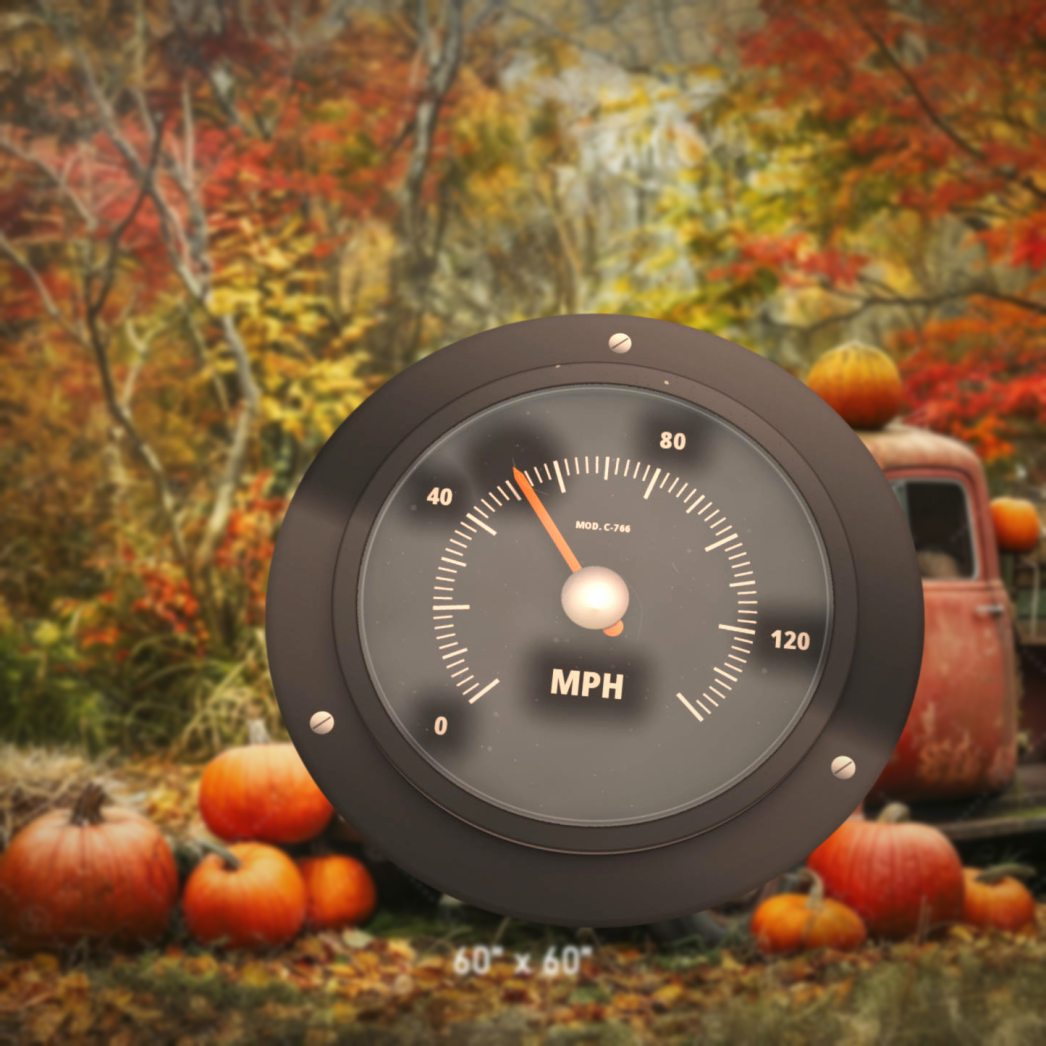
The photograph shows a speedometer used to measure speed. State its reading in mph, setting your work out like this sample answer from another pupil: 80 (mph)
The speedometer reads 52 (mph)
